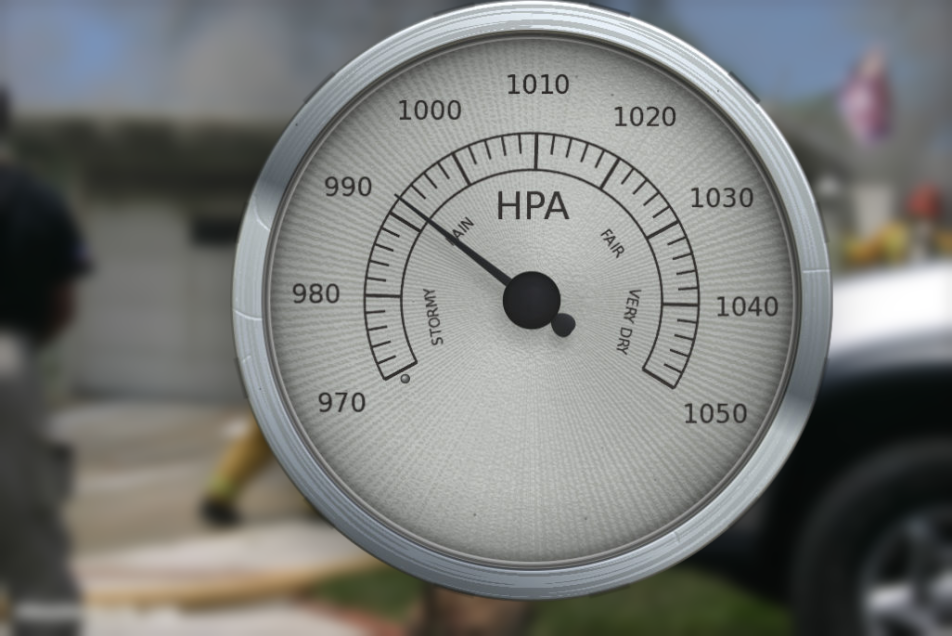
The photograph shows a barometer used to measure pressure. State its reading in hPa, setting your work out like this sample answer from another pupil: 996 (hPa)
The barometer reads 992 (hPa)
